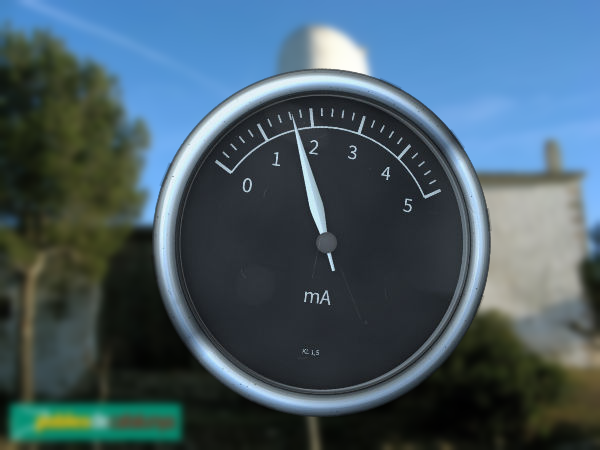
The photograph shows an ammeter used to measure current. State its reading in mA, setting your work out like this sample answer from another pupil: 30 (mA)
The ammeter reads 1.6 (mA)
